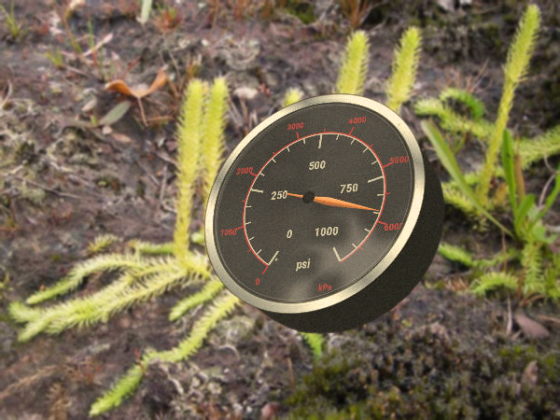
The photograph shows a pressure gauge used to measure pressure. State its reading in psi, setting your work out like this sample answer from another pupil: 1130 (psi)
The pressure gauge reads 850 (psi)
